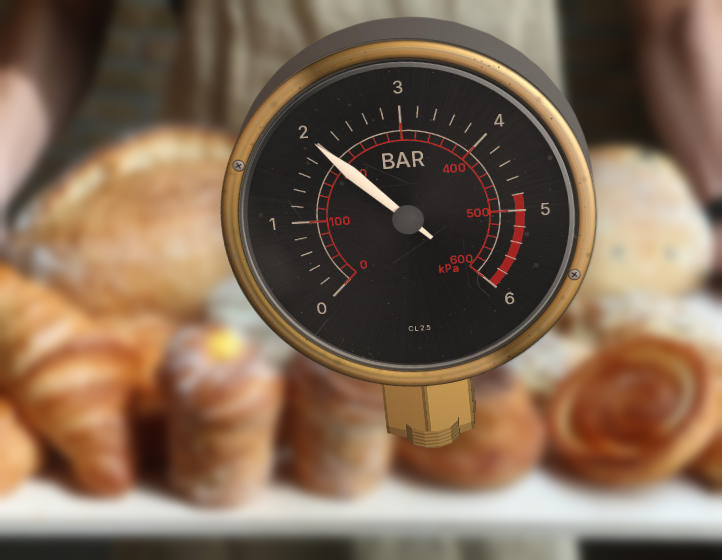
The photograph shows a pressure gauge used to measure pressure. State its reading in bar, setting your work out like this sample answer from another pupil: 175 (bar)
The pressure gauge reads 2 (bar)
